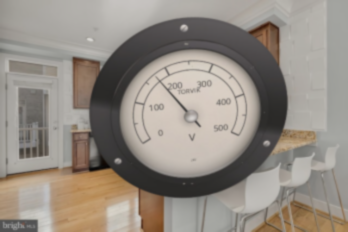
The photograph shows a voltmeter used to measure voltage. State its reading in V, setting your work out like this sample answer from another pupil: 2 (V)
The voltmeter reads 175 (V)
